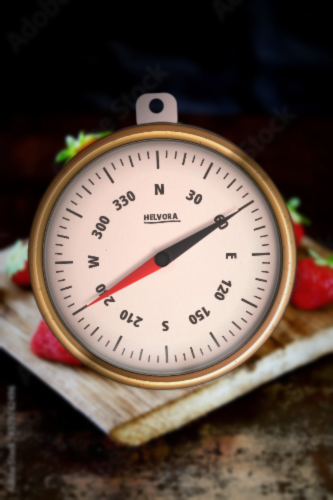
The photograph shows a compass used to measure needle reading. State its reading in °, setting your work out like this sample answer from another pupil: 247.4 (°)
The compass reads 240 (°)
